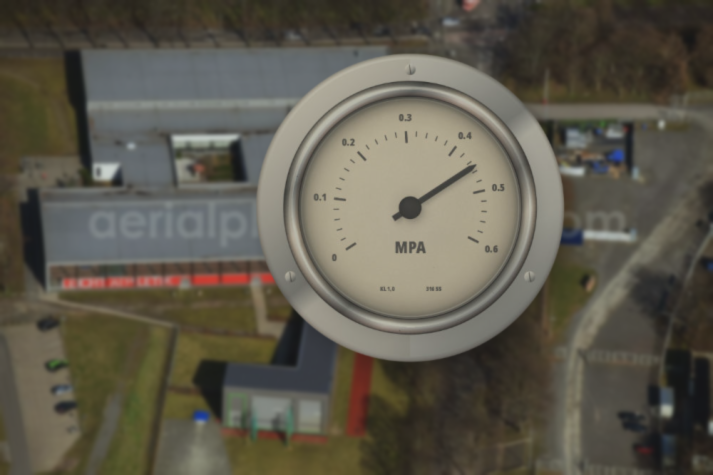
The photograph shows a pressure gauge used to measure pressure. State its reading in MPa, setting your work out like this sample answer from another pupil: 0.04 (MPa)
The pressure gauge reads 0.45 (MPa)
